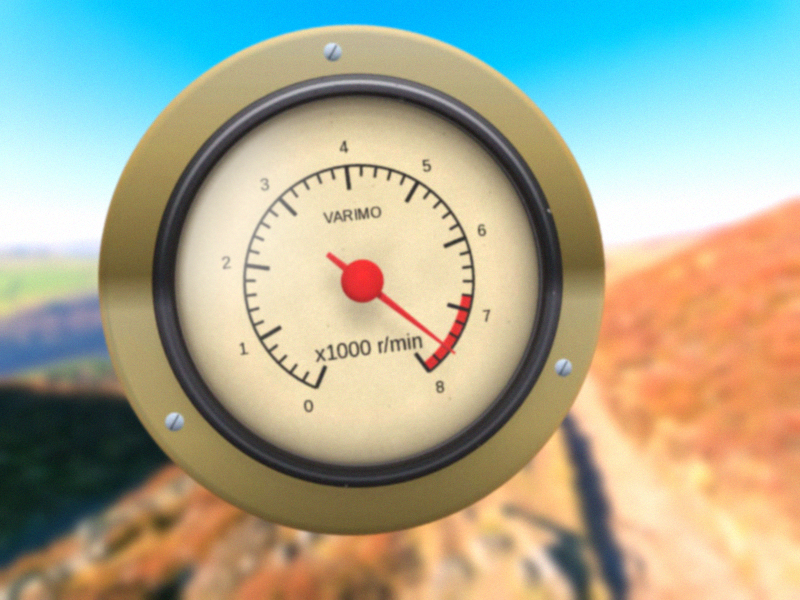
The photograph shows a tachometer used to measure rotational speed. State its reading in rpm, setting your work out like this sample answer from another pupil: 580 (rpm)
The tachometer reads 7600 (rpm)
